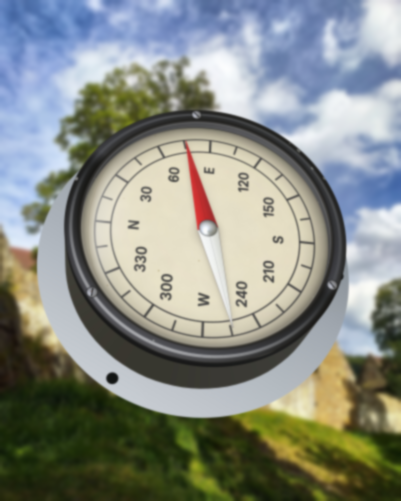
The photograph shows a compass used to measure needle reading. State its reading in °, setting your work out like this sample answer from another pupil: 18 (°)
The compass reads 75 (°)
